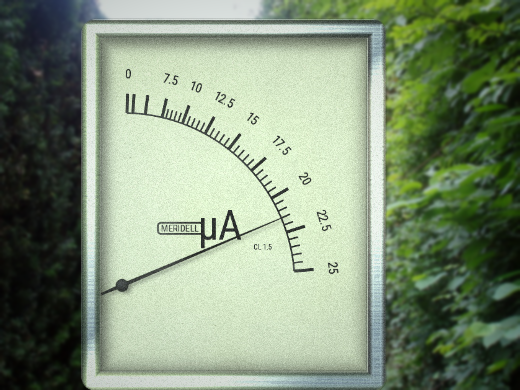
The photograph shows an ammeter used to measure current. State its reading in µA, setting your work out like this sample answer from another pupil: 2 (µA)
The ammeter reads 21.5 (µA)
